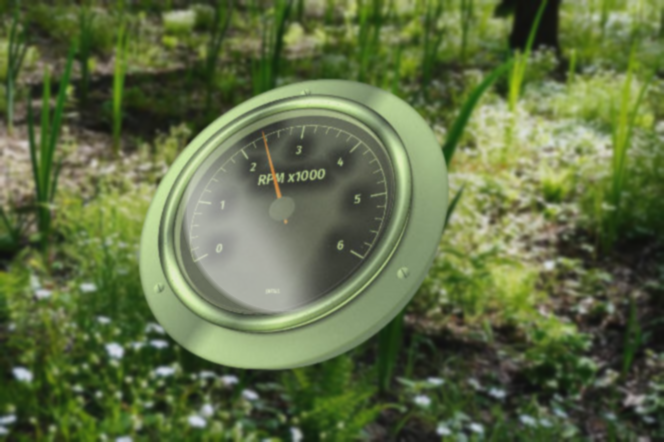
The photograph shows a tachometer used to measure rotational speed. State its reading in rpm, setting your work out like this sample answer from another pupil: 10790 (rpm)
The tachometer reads 2400 (rpm)
